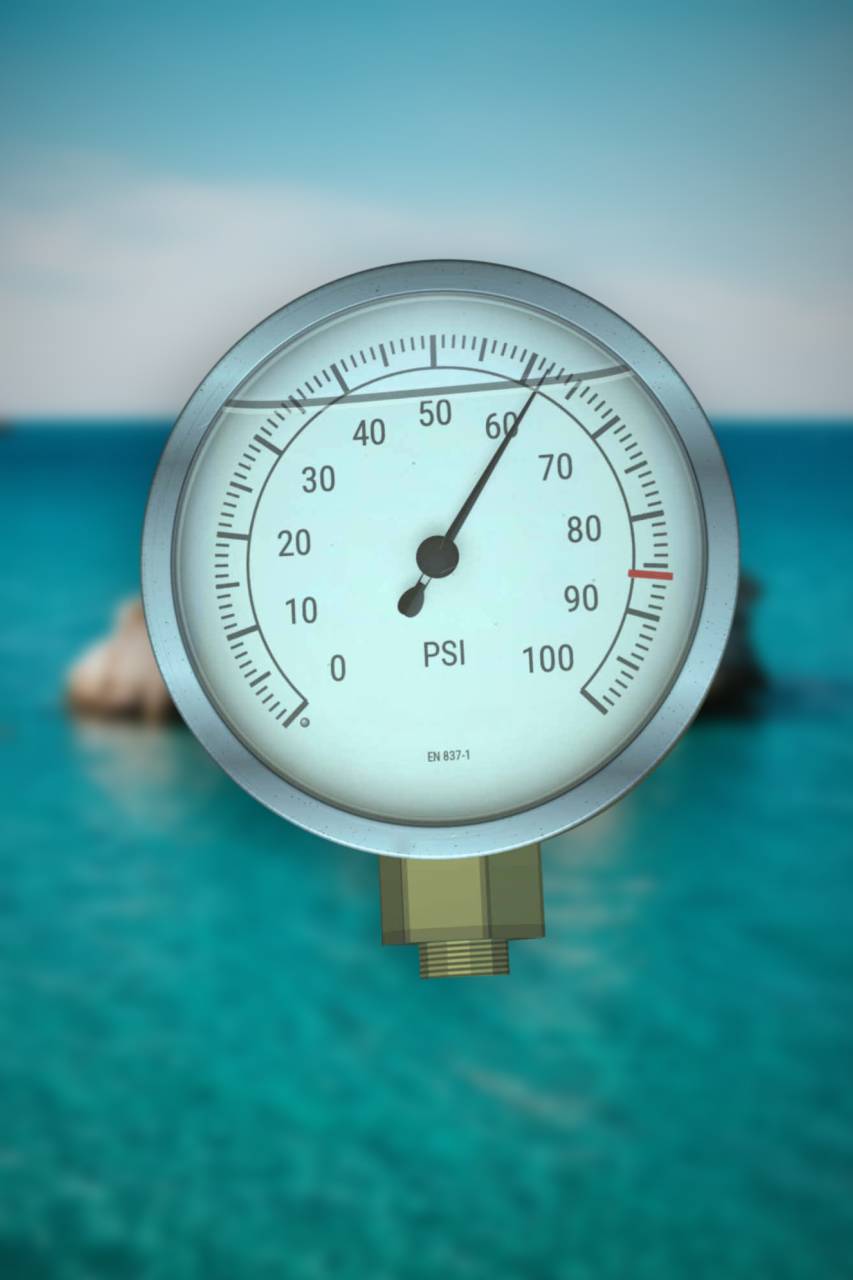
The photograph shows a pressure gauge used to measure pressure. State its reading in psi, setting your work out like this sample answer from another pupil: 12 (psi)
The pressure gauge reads 62 (psi)
